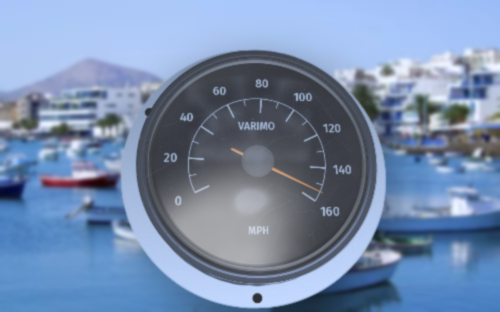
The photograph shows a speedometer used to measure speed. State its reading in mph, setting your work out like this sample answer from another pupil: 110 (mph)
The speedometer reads 155 (mph)
